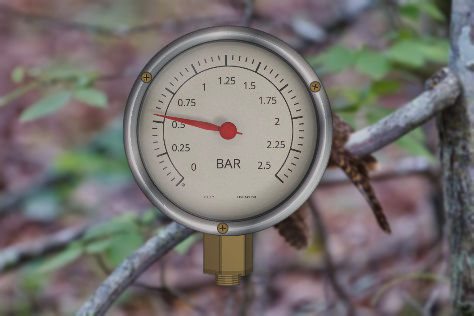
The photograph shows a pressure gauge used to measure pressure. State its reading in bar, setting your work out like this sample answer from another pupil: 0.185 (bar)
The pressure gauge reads 0.55 (bar)
